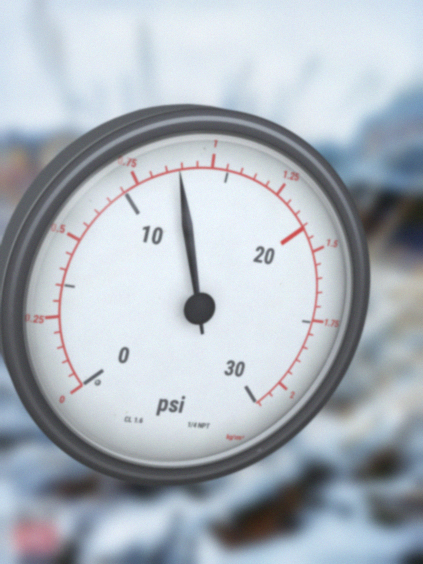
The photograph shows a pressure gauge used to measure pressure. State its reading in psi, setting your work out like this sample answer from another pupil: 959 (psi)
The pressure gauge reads 12.5 (psi)
